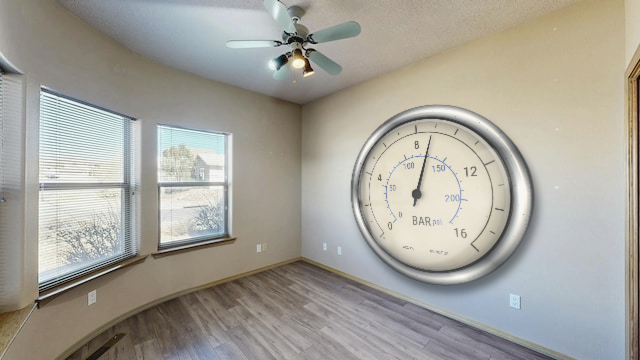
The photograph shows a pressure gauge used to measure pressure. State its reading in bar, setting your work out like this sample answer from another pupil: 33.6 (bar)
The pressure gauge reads 9 (bar)
